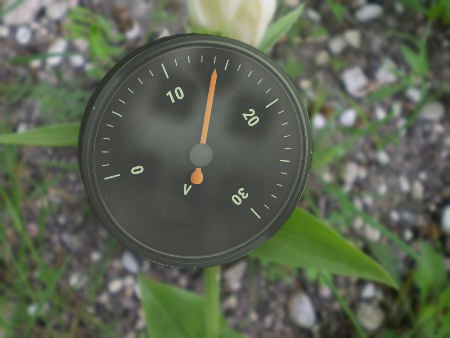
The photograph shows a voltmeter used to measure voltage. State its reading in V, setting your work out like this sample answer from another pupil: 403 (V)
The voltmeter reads 14 (V)
